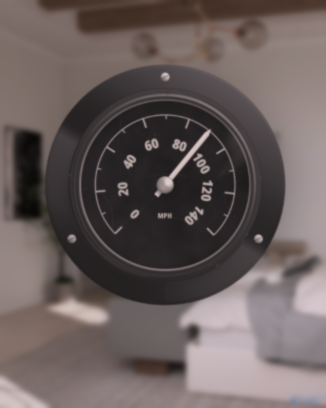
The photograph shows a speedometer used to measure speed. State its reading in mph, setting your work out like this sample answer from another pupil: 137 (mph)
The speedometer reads 90 (mph)
